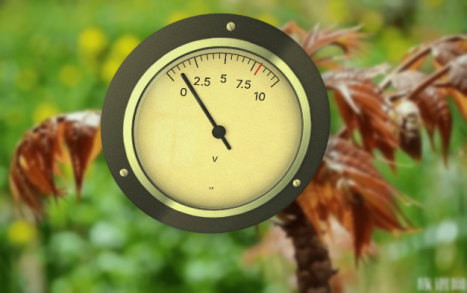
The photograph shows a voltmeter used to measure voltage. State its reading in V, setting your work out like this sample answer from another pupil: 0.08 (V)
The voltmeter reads 1 (V)
